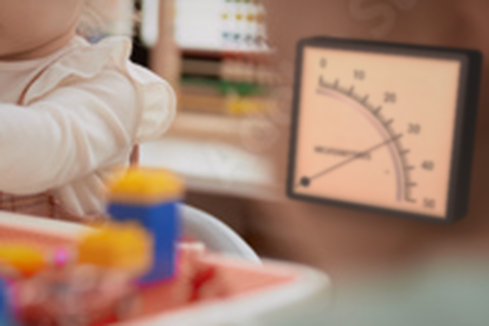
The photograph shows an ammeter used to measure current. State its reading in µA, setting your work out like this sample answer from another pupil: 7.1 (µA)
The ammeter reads 30 (µA)
